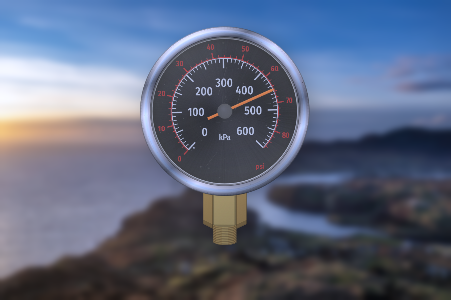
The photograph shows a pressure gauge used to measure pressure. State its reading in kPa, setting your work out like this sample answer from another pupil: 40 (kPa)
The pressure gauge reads 450 (kPa)
